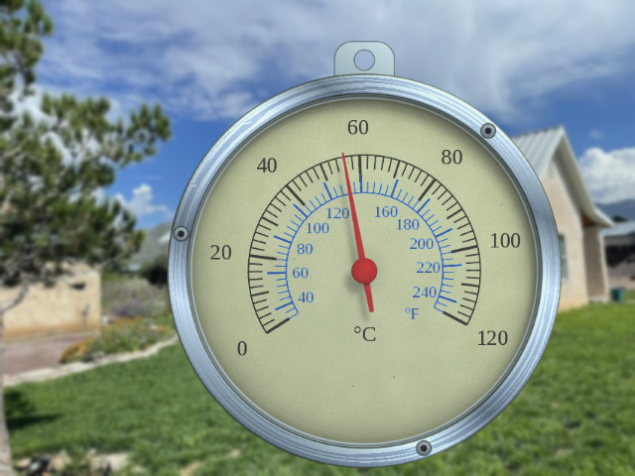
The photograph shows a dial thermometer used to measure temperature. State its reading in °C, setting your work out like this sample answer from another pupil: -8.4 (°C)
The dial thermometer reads 56 (°C)
